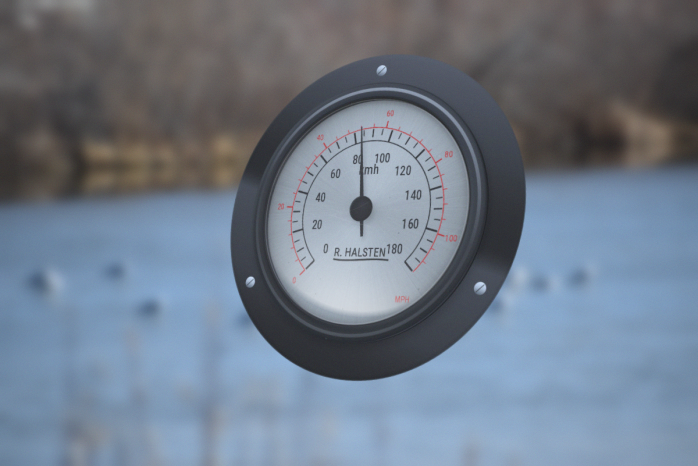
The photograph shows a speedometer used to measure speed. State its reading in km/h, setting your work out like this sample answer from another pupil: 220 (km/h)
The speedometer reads 85 (km/h)
